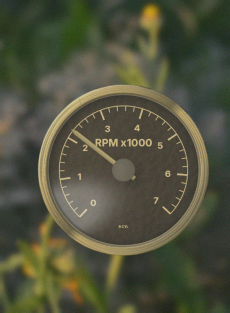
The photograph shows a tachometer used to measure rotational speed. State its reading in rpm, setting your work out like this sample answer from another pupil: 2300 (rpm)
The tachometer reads 2200 (rpm)
